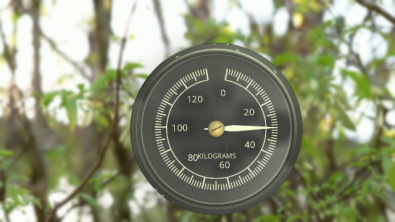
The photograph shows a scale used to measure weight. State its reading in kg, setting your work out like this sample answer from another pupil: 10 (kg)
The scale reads 30 (kg)
